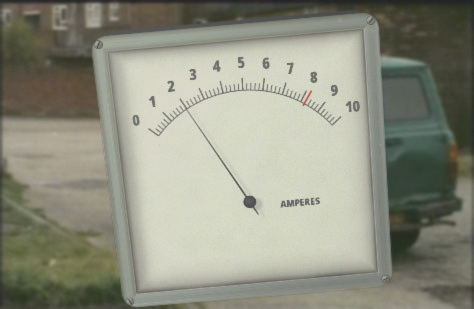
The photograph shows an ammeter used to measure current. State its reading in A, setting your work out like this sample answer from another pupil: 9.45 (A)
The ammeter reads 2 (A)
